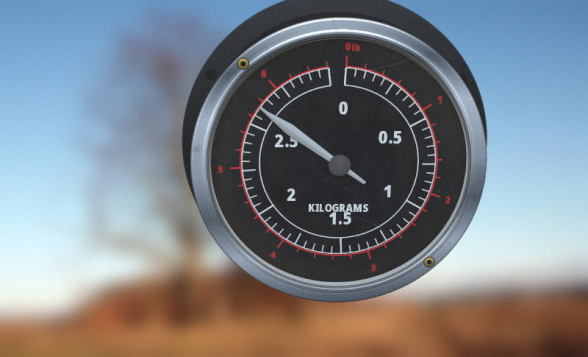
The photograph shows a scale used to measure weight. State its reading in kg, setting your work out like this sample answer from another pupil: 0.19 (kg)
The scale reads 2.6 (kg)
